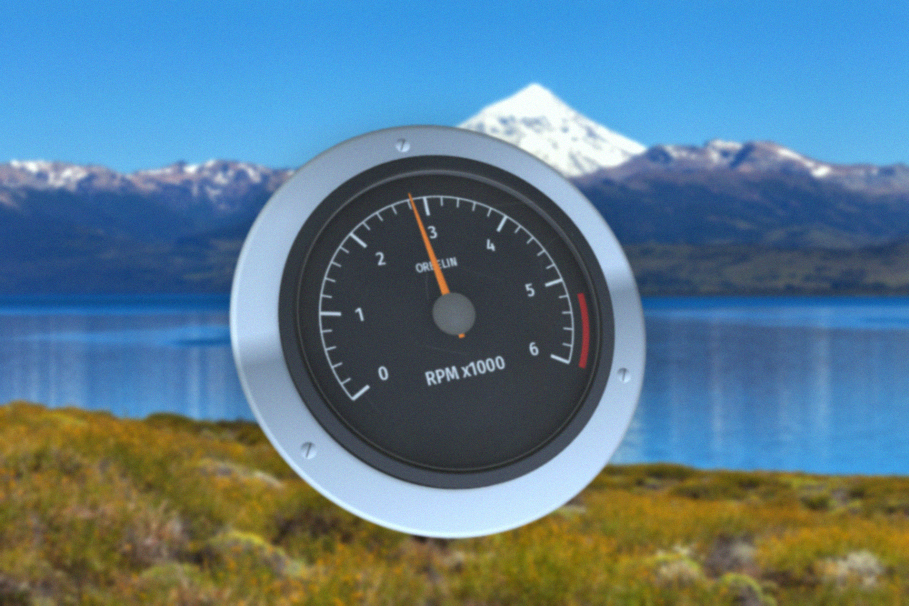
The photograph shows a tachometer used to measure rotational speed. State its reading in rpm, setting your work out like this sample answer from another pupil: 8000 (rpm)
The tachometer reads 2800 (rpm)
